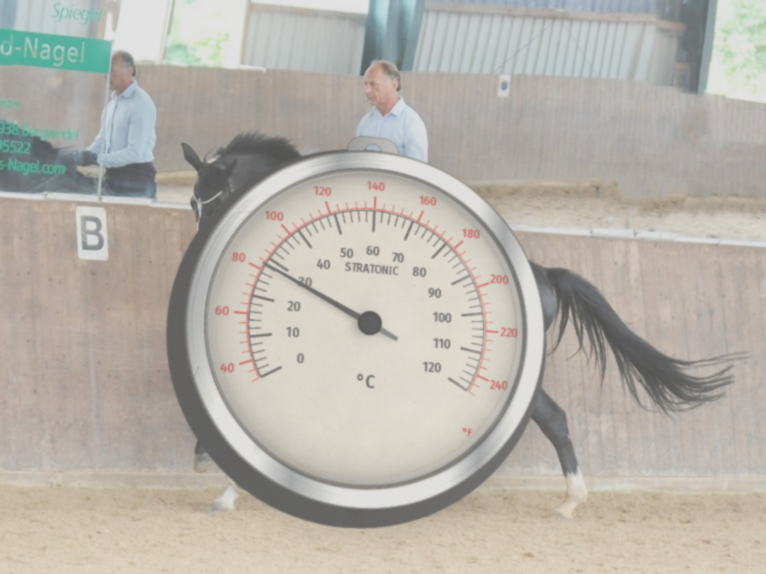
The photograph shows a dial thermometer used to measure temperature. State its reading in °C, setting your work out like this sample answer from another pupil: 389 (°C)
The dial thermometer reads 28 (°C)
